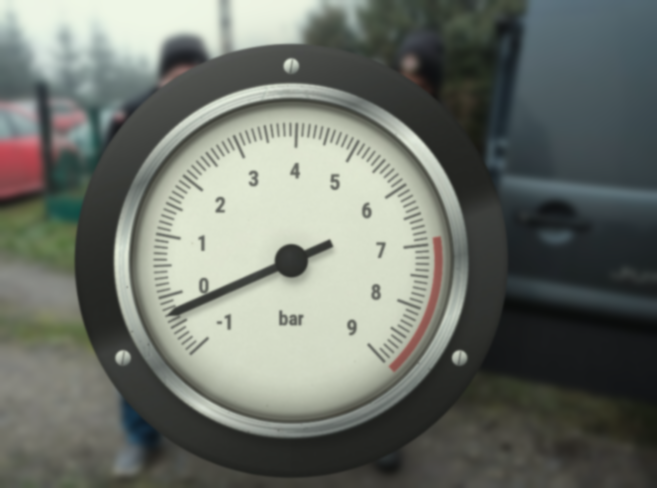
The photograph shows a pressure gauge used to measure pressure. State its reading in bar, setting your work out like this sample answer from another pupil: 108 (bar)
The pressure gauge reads -0.3 (bar)
